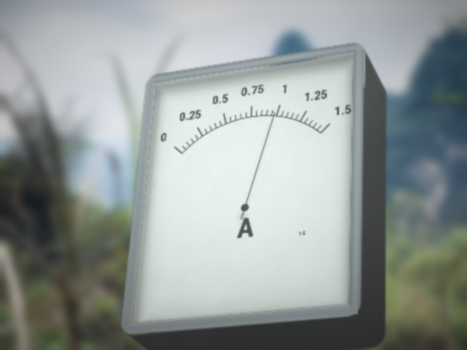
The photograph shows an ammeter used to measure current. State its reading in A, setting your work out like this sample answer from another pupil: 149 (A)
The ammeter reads 1 (A)
